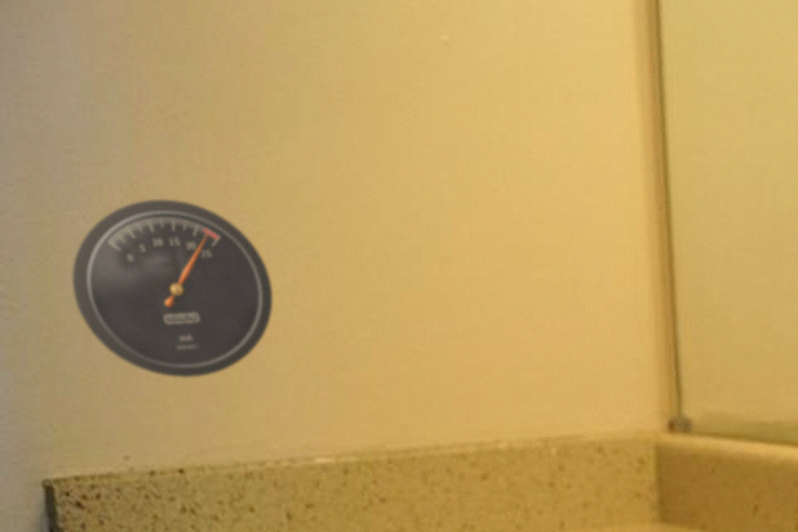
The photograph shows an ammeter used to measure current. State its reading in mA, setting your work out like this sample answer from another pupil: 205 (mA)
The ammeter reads 22.5 (mA)
